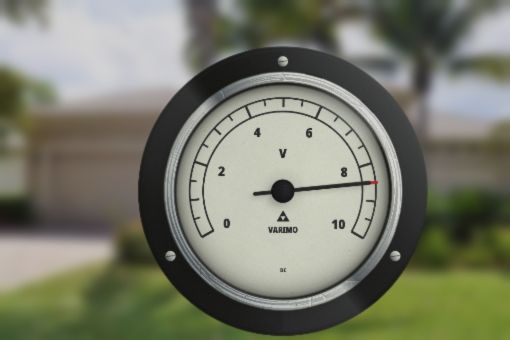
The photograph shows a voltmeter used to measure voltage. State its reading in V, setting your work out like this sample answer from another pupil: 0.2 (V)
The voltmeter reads 8.5 (V)
